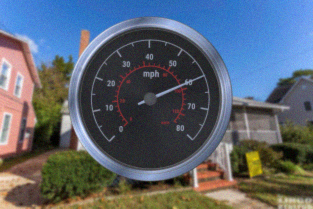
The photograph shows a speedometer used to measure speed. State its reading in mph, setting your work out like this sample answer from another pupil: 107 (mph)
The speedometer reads 60 (mph)
